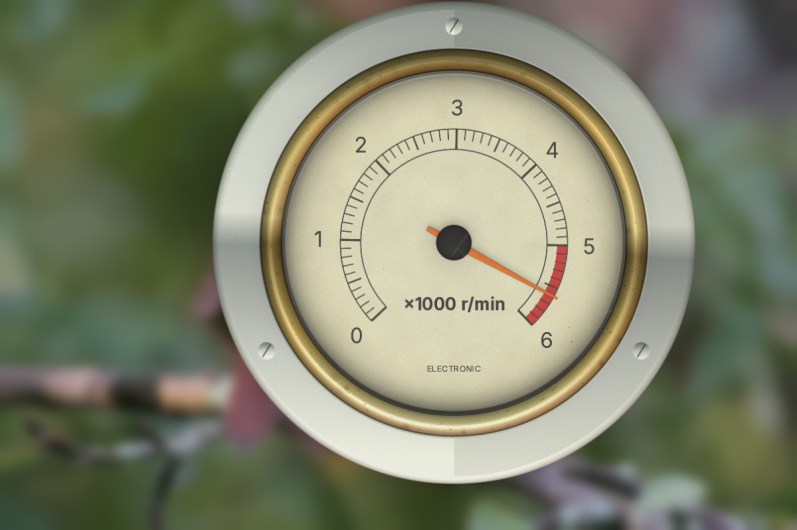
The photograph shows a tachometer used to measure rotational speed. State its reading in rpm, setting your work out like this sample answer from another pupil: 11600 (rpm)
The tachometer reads 5600 (rpm)
